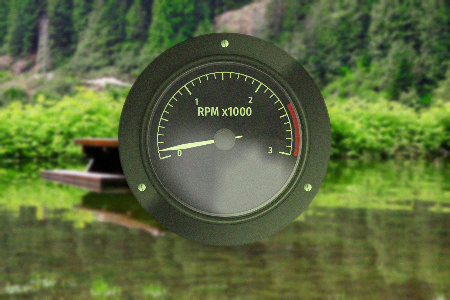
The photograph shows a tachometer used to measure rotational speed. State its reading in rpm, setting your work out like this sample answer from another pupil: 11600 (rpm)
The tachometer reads 100 (rpm)
